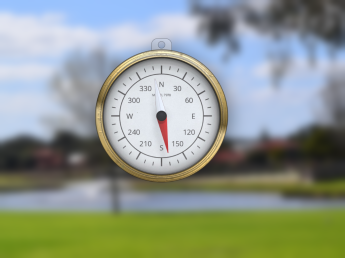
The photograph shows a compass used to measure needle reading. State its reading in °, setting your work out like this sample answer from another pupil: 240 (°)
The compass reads 170 (°)
